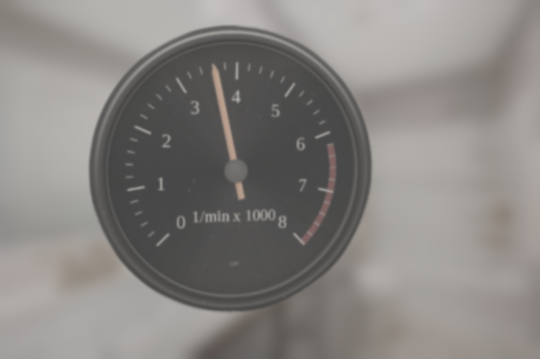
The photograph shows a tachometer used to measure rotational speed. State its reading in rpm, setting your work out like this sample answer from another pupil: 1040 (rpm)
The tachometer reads 3600 (rpm)
